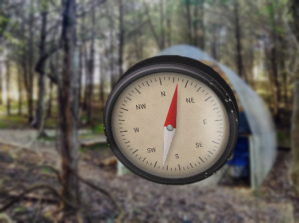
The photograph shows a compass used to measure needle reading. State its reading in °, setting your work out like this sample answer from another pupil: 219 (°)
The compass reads 20 (°)
